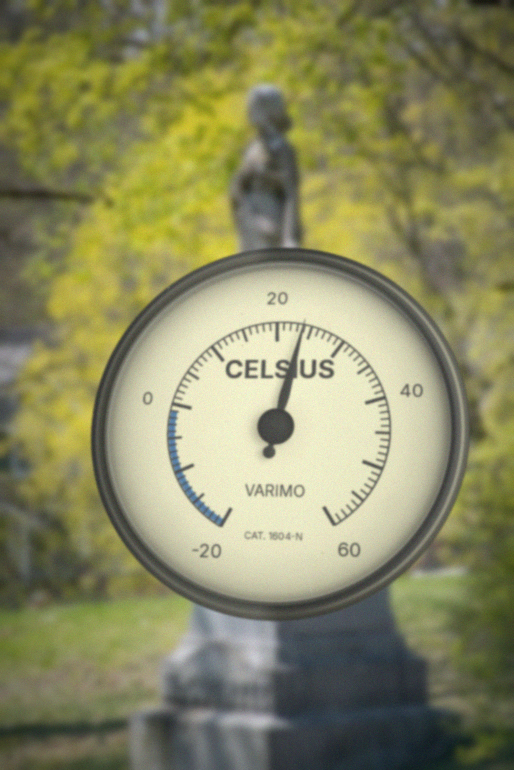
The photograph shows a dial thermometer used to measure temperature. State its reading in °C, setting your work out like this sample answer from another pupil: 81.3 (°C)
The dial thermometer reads 24 (°C)
